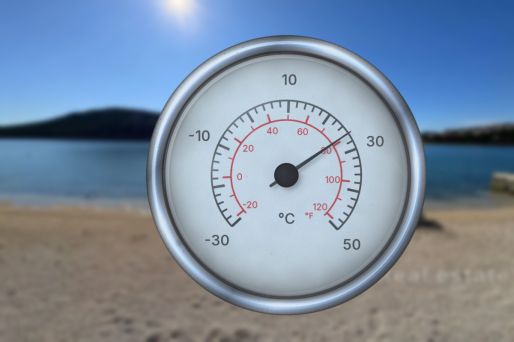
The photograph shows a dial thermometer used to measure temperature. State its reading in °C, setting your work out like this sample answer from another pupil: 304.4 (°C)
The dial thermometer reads 26 (°C)
